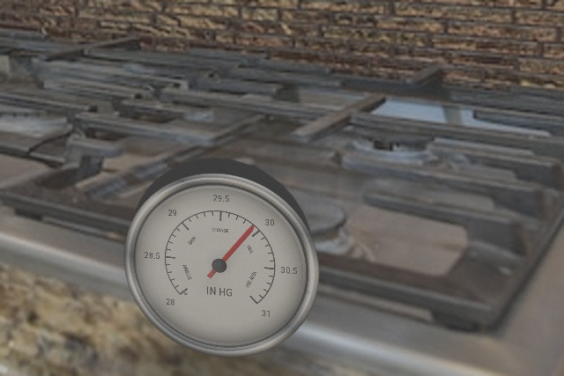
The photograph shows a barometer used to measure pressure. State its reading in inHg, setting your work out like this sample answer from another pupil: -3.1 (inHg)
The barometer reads 29.9 (inHg)
